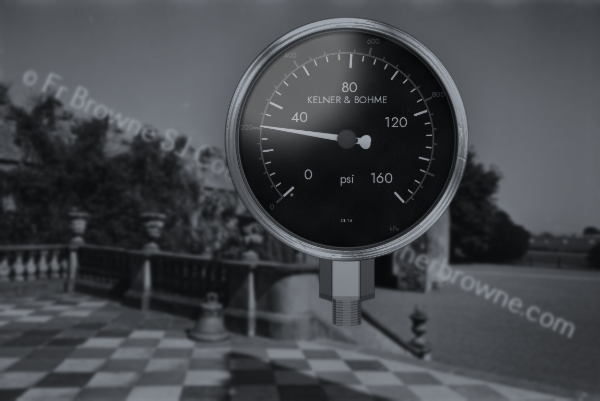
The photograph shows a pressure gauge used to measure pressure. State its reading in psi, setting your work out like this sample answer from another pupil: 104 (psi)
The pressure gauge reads 30 (psi)
